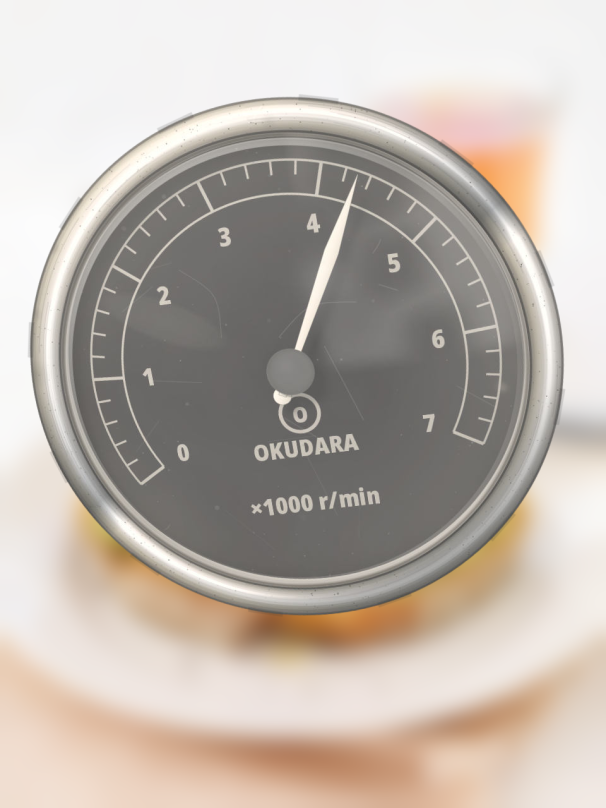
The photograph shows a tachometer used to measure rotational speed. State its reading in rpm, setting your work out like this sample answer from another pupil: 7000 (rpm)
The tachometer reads 4300 (rpm)
